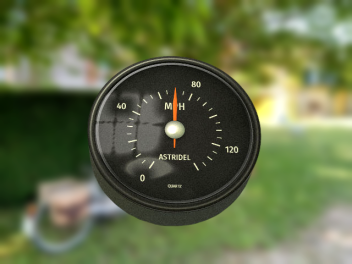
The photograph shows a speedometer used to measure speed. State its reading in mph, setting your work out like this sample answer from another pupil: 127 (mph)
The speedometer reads 70 (mph)
